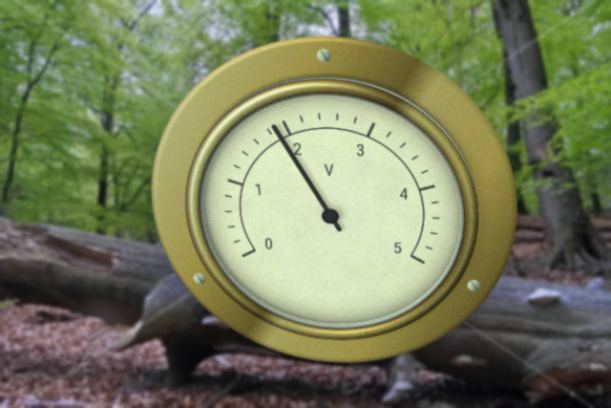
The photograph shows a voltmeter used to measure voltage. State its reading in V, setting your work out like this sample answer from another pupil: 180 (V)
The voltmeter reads 1.9 (V)
